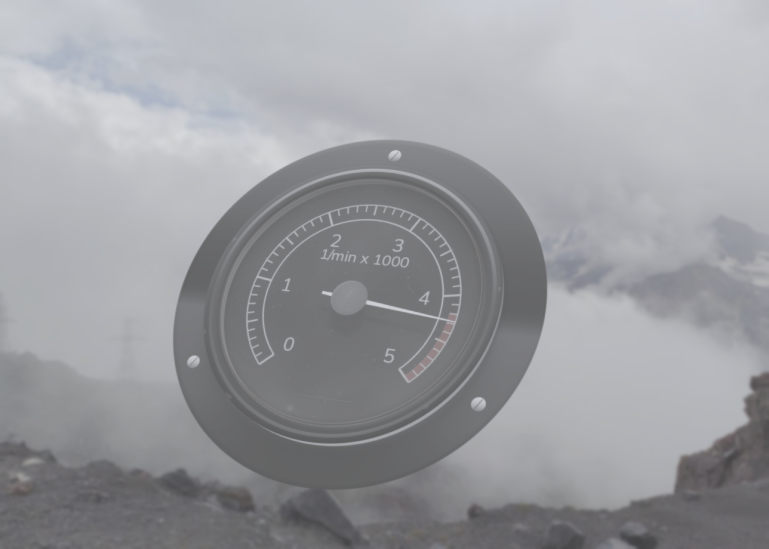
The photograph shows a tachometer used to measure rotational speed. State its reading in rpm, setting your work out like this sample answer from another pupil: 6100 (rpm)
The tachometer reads 4300 (rpm)
